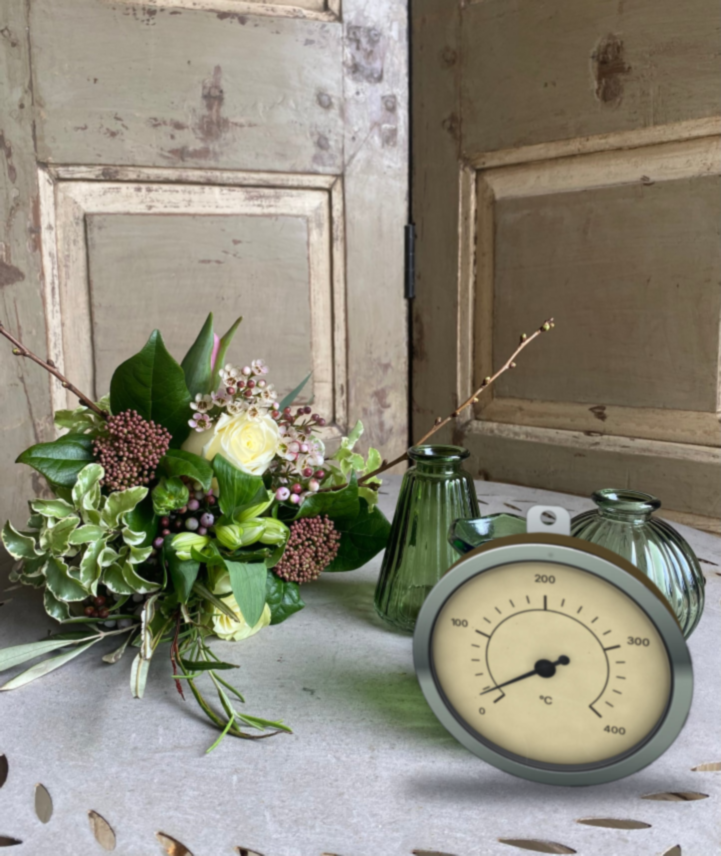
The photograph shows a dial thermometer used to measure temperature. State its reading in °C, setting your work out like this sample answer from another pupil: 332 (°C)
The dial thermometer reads 20 (°C)
